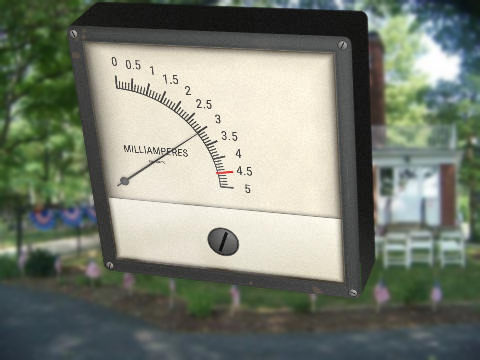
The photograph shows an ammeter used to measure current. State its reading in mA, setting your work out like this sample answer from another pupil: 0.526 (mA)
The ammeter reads 3 (mA)
